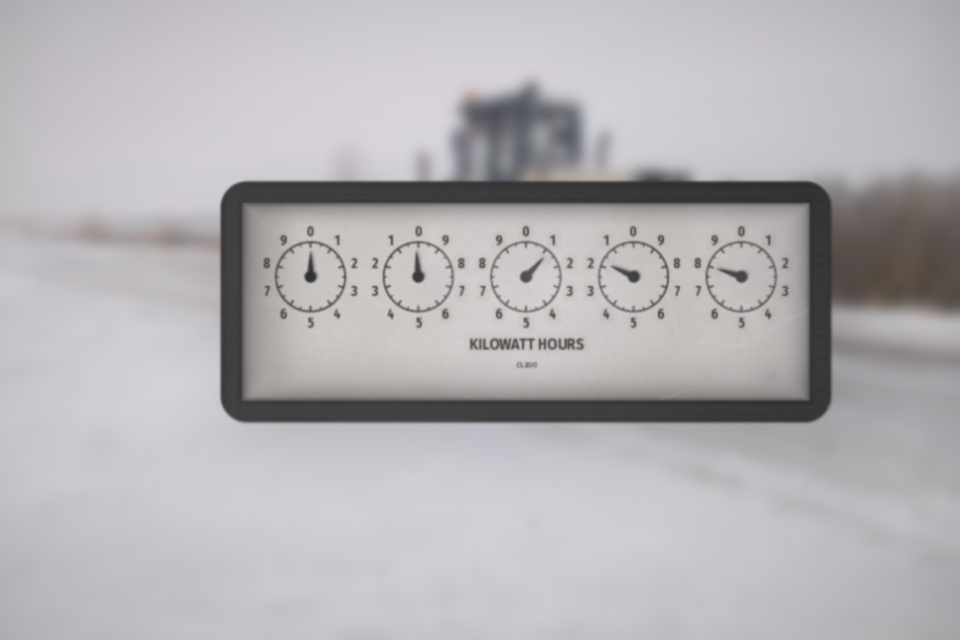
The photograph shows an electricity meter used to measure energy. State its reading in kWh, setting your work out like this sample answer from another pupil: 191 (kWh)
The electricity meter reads 118 (kWh)
